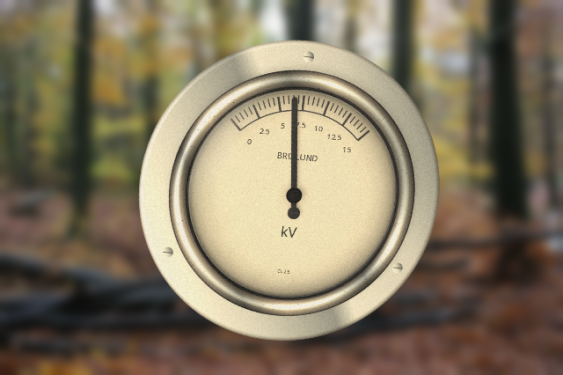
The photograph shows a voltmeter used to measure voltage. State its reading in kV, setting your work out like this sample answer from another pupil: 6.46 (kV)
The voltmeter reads 6.5 (kV)
